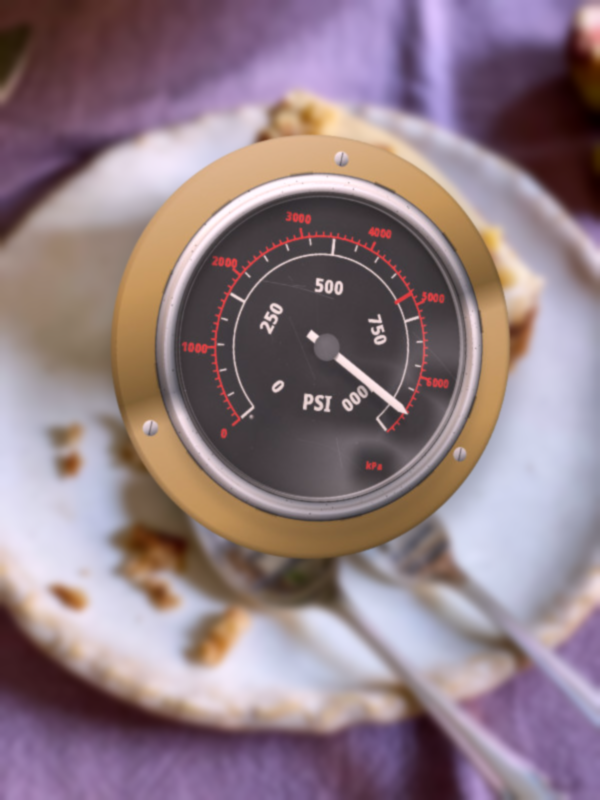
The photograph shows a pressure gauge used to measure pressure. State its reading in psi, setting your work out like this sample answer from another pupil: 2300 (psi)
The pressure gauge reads 950 (psi)
